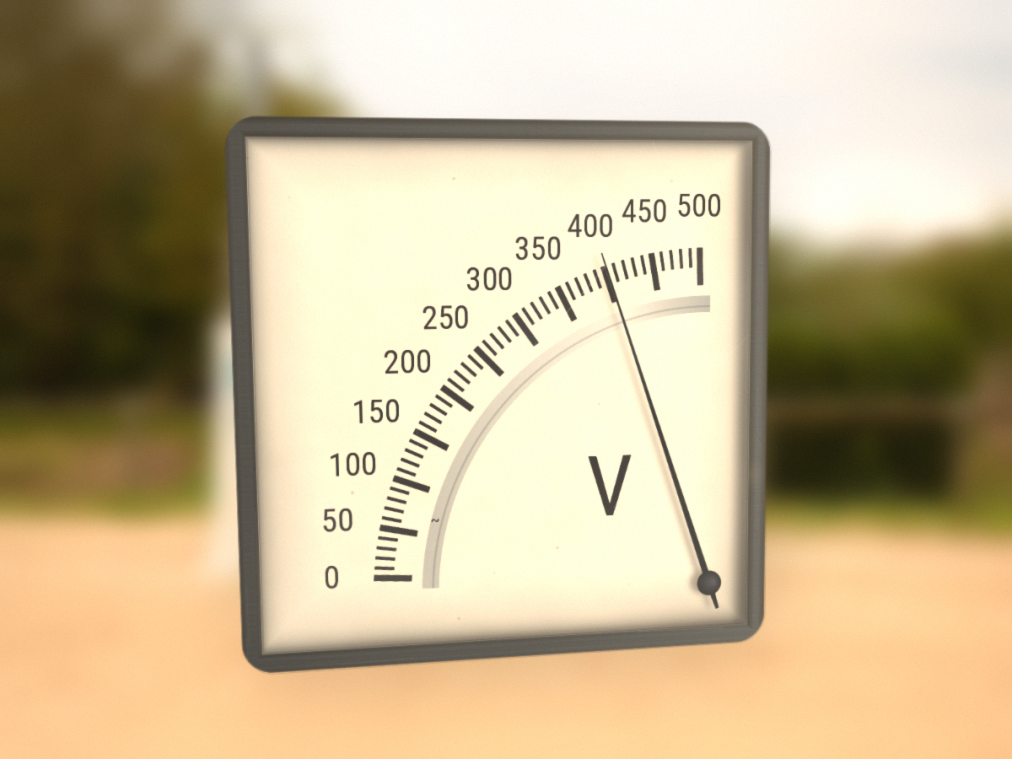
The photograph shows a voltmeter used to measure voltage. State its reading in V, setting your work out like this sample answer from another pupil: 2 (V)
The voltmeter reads 400 (V)
